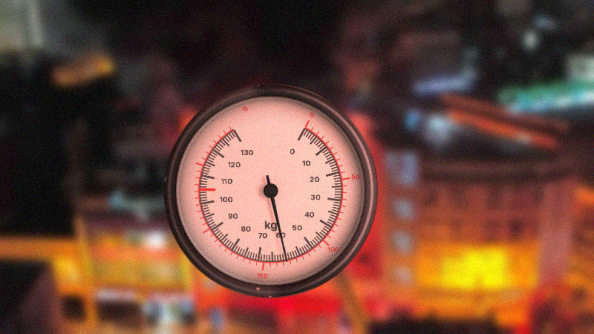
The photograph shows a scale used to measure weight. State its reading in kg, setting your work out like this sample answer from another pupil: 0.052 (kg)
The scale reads 60 (kg)
